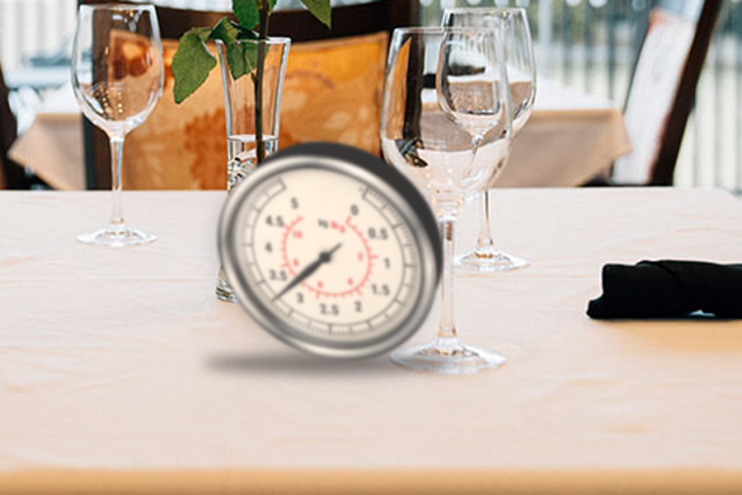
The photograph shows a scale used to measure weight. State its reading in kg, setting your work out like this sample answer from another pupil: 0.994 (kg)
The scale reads 3.25 (kg)
